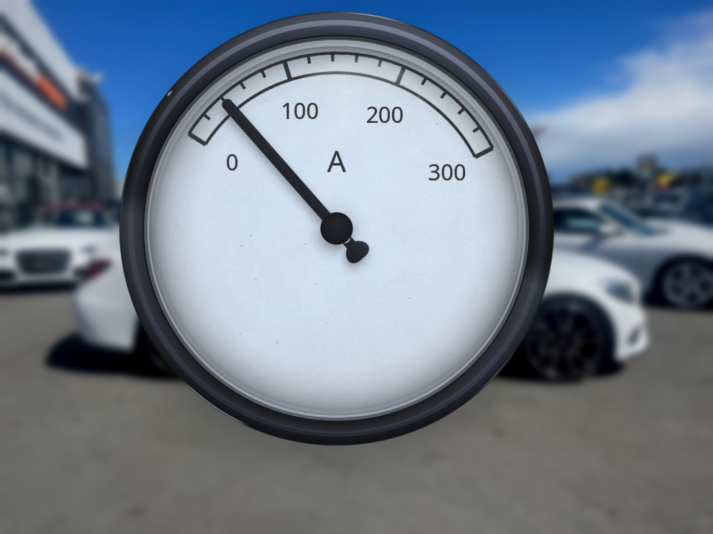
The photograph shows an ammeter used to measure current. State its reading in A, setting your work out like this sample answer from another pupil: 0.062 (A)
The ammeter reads 40 (A)
